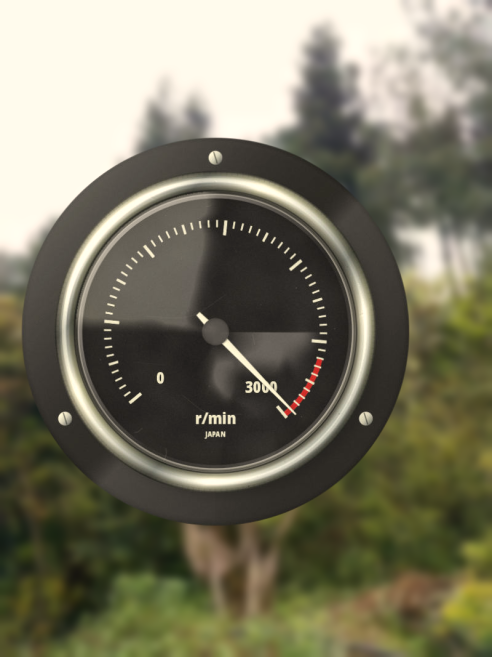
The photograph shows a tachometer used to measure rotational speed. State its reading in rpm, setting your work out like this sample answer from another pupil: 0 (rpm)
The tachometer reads 2950 (rpm)
